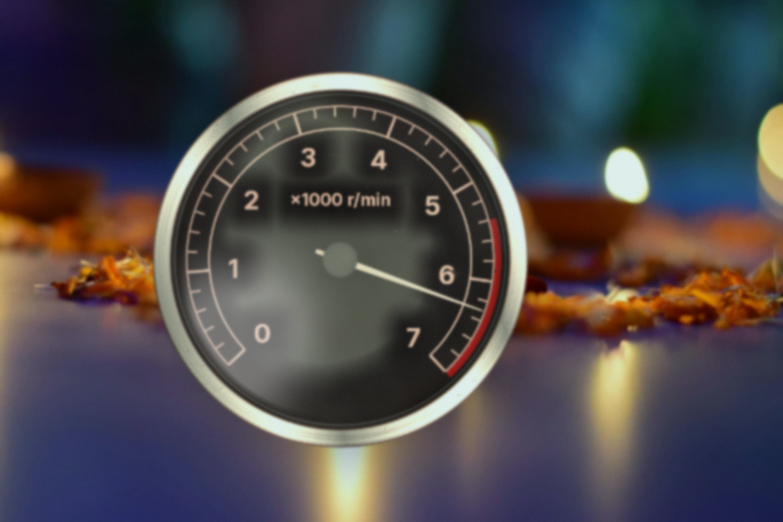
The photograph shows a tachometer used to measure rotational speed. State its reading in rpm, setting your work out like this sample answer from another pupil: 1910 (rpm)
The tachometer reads 6300 (rpm)
